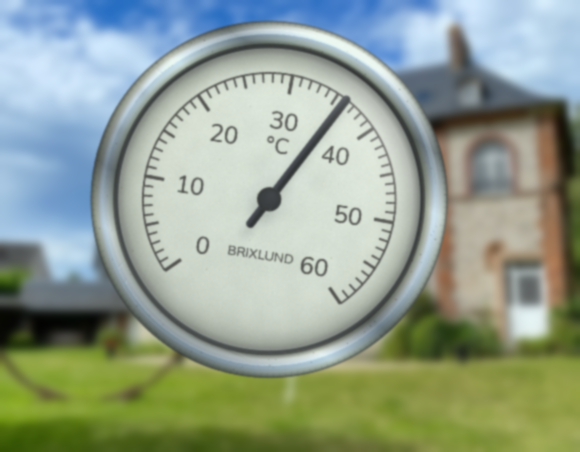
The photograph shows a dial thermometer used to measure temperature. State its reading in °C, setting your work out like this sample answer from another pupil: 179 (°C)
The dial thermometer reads 36 (°C)
